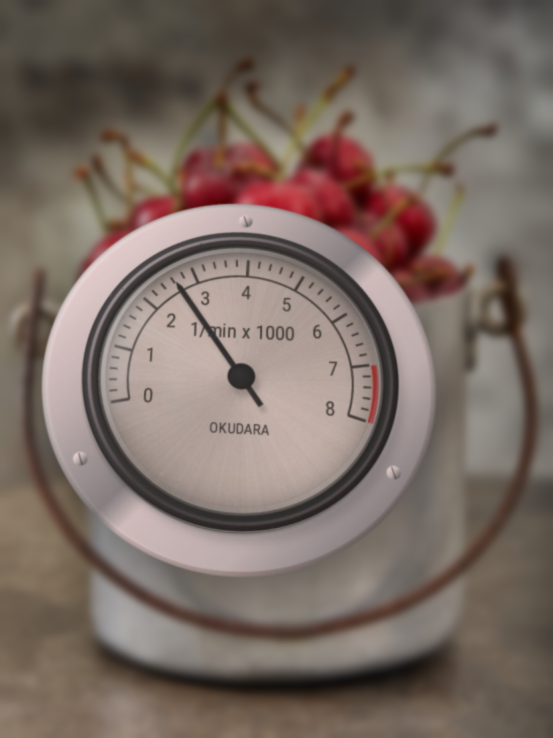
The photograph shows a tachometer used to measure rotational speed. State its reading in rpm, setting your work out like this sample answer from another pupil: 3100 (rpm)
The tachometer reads 2600 (rpm)
